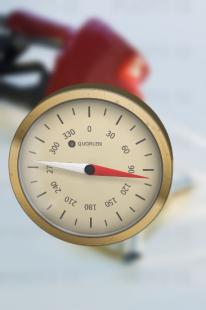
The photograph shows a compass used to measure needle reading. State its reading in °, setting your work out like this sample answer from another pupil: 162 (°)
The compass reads 97.5 (°)
